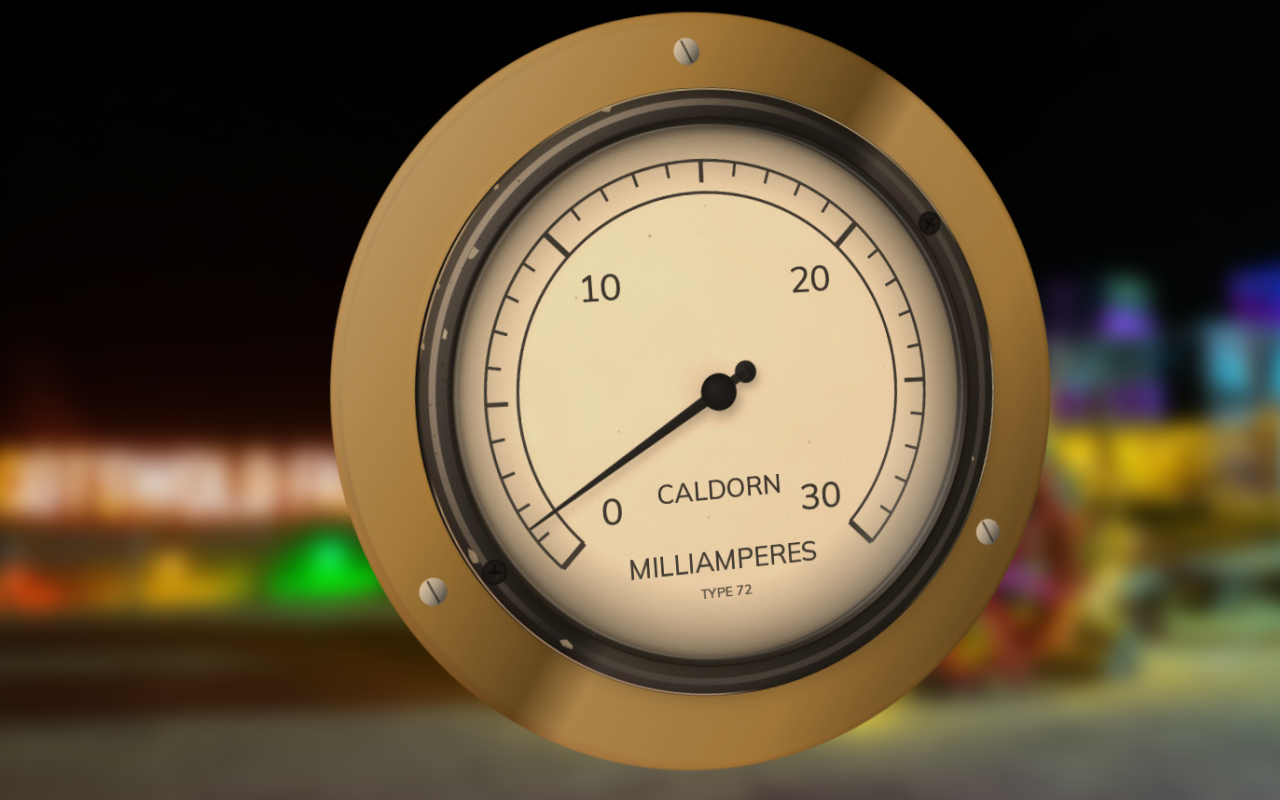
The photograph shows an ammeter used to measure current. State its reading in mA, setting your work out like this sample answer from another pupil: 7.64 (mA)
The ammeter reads 1.5 (mA)
